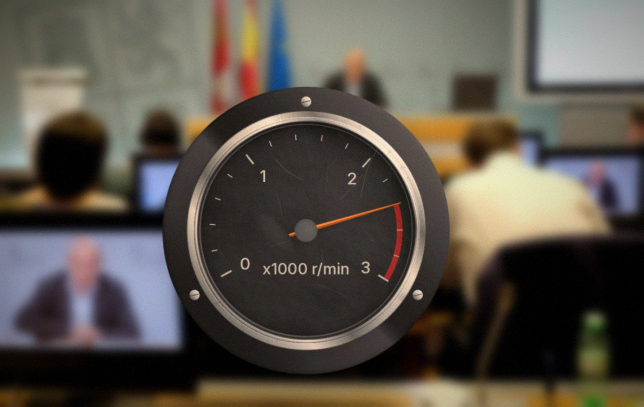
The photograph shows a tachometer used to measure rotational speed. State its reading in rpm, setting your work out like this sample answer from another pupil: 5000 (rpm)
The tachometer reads 2400 (rpm)
